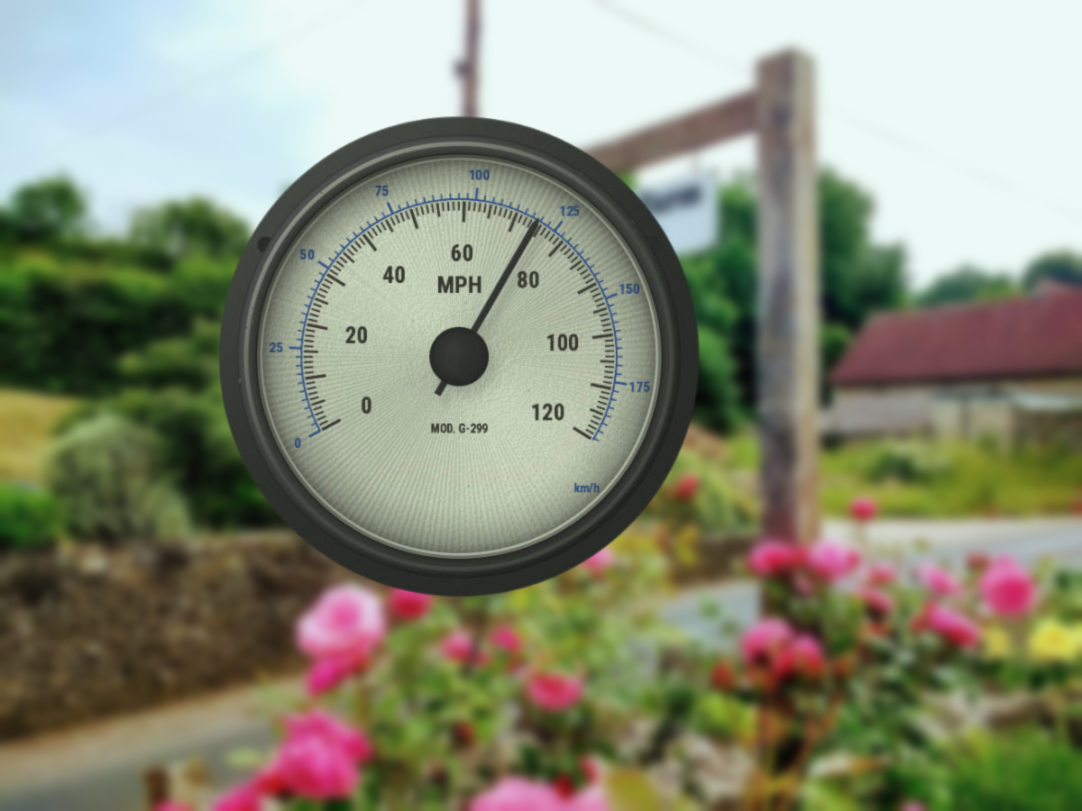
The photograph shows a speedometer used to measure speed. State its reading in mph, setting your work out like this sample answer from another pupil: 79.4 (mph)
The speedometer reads 74 (mph)
